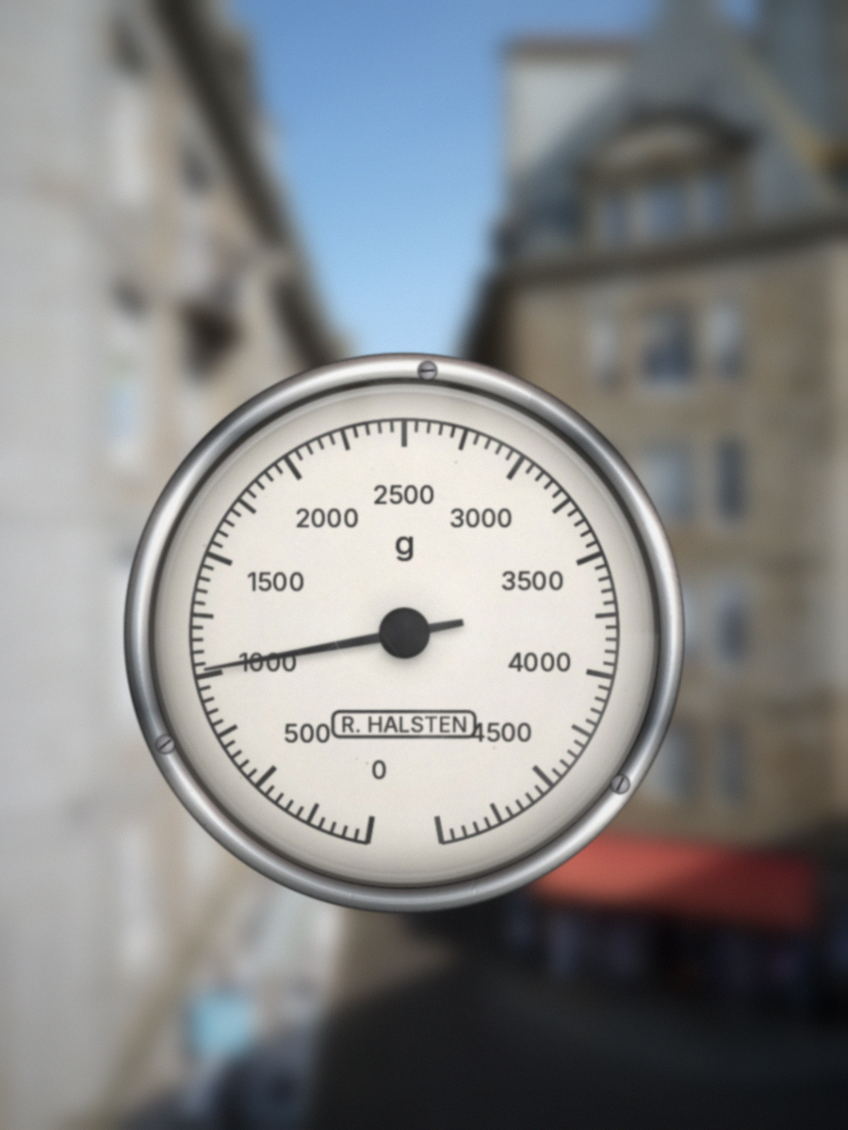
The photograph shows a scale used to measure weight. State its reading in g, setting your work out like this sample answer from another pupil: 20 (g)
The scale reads 1025 (g)
